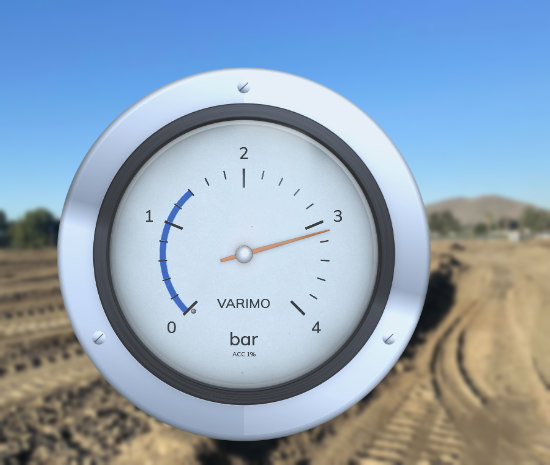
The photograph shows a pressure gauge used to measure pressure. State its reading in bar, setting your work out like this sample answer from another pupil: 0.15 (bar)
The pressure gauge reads 3.1 (bar)
